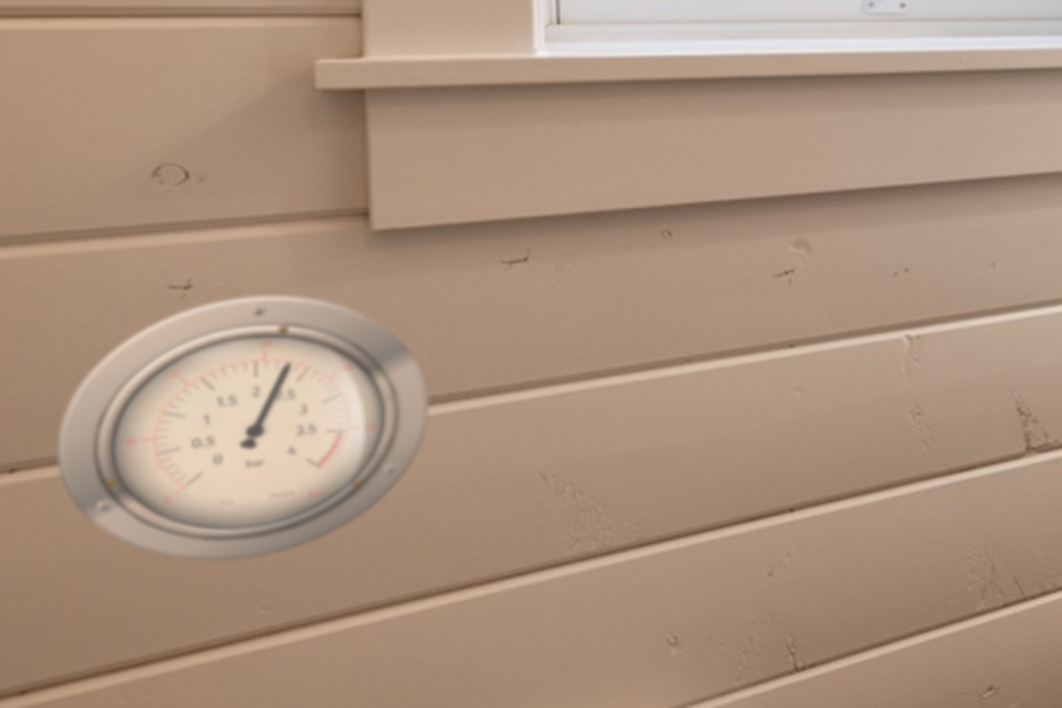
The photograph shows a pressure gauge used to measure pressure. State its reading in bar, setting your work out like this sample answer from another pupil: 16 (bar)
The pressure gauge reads 2.3 (bar)
